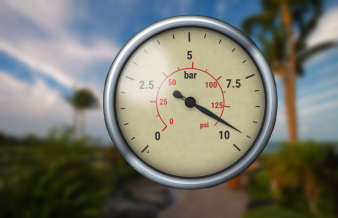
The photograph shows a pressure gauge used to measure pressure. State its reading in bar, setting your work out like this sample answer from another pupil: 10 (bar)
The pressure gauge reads 9.5 (bar)
